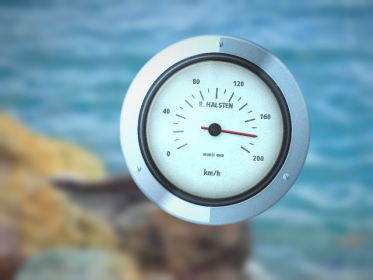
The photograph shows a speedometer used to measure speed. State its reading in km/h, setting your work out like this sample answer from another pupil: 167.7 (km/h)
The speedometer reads 180 (km/h)
